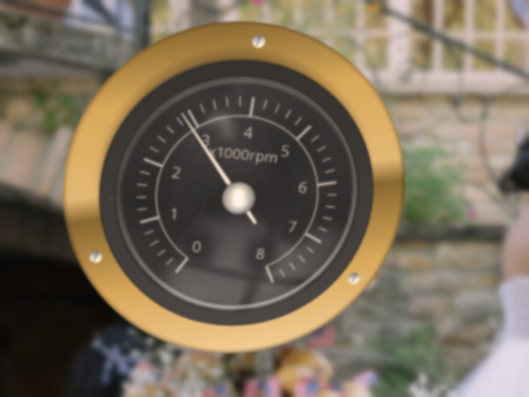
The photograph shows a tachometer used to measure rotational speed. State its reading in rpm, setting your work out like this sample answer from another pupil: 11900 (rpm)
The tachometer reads 2900 (rpm)
